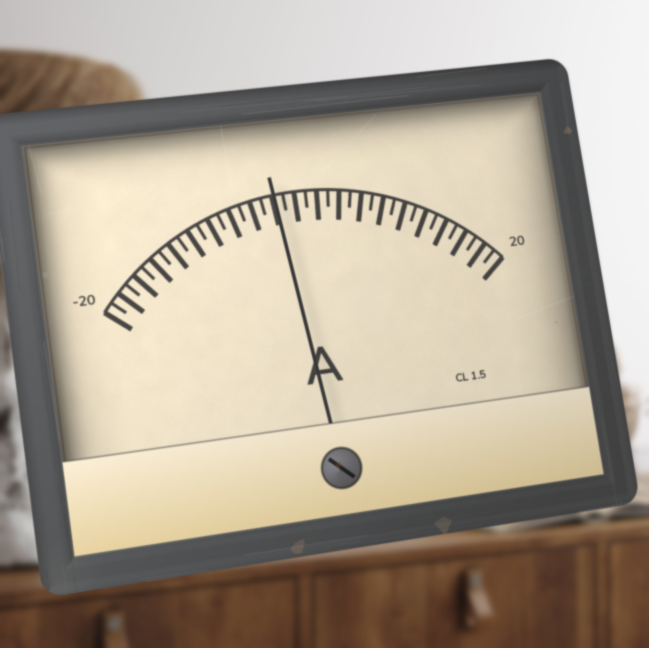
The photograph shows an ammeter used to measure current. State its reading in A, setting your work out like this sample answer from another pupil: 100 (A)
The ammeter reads -2 (A)
